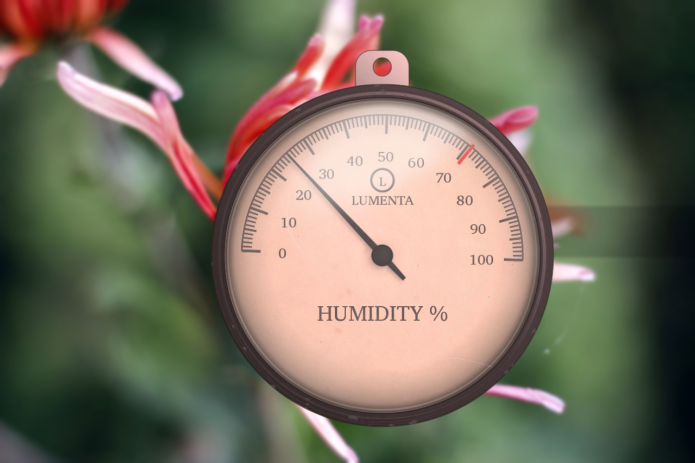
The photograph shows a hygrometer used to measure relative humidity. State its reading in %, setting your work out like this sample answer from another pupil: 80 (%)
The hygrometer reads 25 (%)
